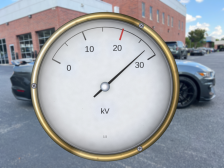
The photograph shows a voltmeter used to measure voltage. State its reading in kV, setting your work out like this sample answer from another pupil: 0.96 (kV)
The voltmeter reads 27.5 (kV)
